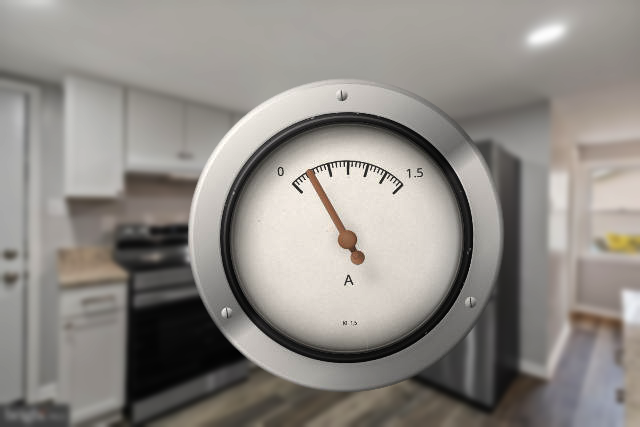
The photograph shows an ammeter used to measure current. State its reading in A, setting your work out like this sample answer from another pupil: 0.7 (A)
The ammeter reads 0.25 (A)
